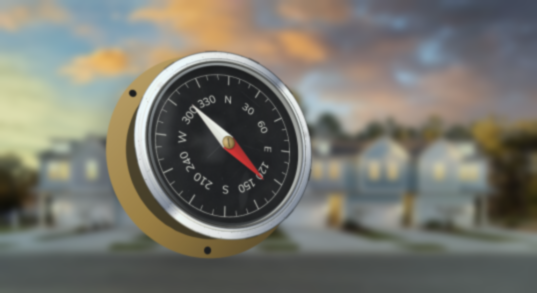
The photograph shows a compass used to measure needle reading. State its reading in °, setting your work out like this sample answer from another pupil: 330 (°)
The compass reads 130 (°)
